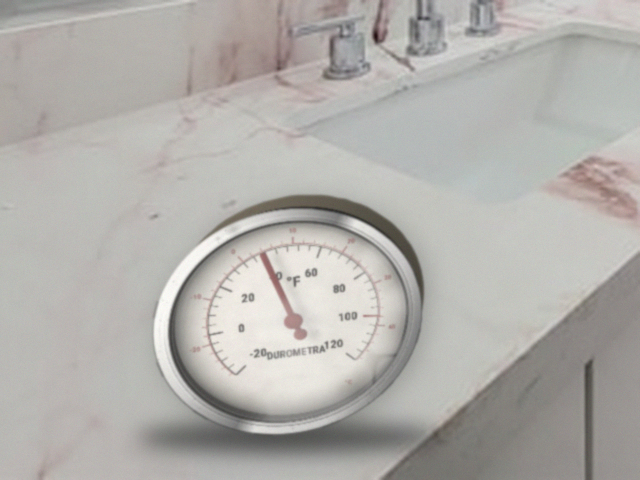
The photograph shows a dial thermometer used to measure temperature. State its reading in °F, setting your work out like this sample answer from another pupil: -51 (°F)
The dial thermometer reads 40 (°F)
